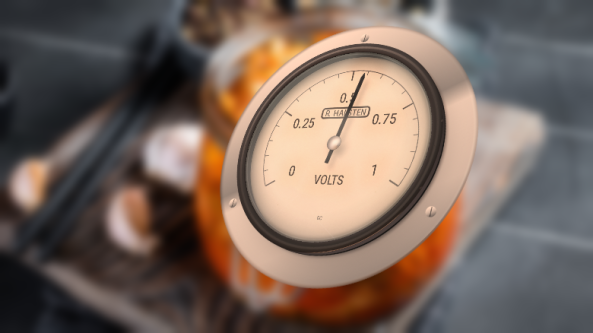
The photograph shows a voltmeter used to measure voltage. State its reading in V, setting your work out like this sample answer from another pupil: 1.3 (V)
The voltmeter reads 0.55 (V)
